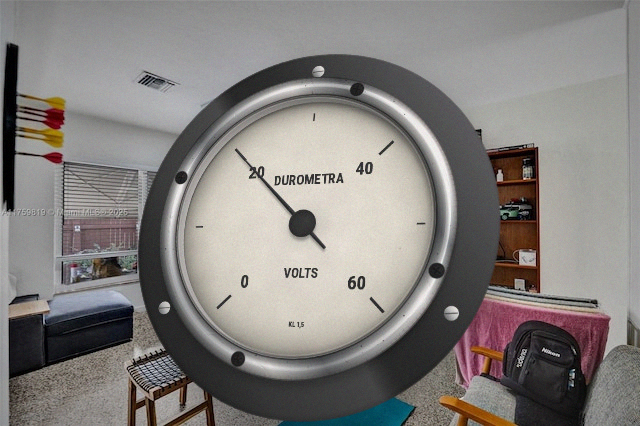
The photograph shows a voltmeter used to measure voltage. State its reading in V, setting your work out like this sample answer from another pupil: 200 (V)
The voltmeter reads 20 (V)
